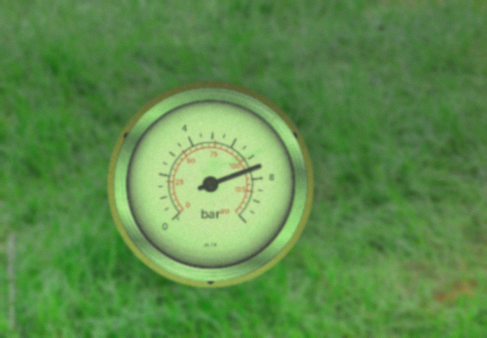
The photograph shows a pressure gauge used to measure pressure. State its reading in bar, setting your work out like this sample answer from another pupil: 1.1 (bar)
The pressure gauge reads 7.5 (bar)
